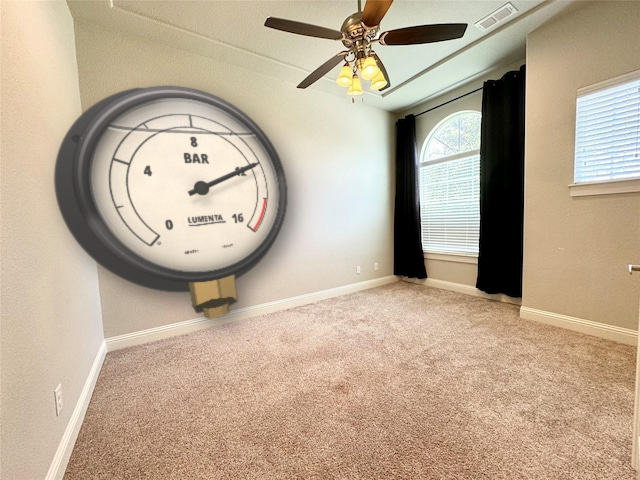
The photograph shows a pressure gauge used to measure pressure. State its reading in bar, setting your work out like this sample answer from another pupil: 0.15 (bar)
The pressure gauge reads 12 (bar)
